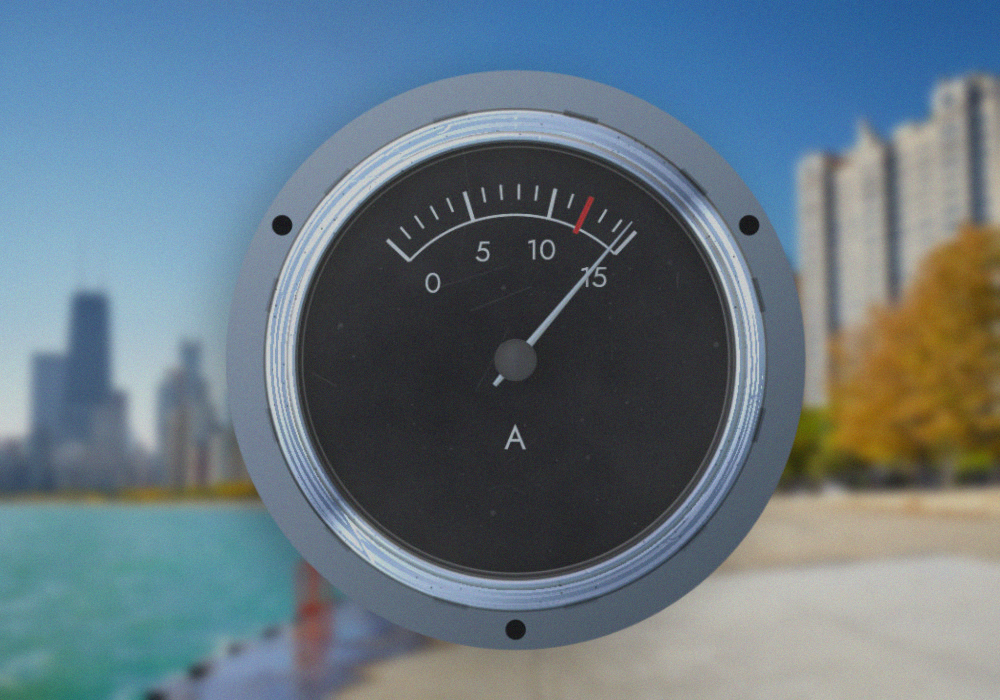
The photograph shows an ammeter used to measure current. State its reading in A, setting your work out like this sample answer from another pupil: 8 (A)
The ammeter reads 14.5 (A)
